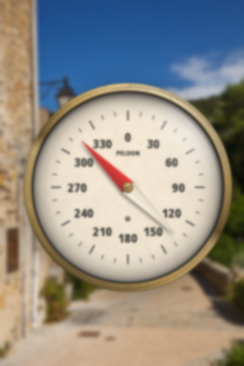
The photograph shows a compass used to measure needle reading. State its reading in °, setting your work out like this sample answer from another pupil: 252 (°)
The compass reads 315 (°)
